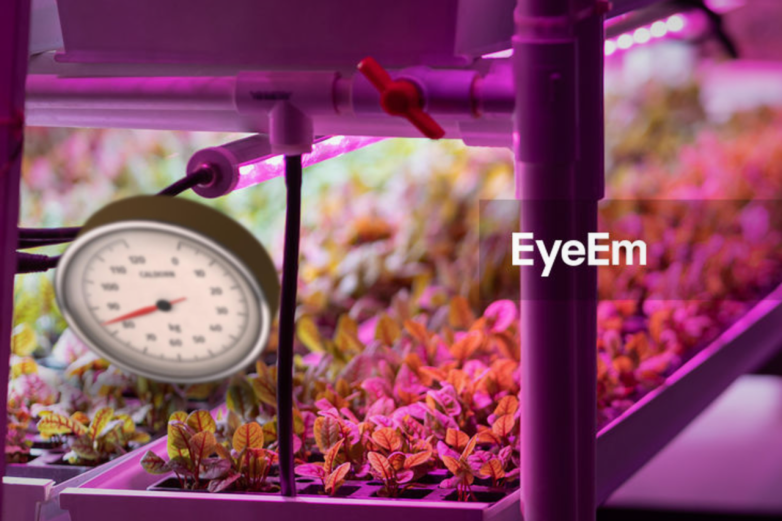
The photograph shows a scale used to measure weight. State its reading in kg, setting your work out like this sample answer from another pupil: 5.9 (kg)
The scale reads 85 (kg)
